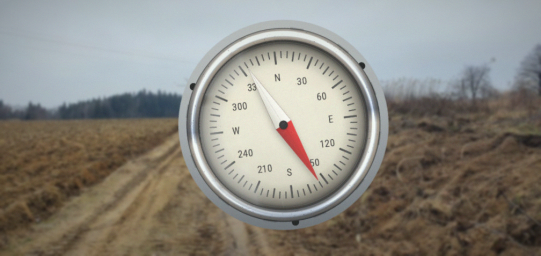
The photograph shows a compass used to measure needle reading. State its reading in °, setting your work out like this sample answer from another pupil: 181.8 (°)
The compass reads 155 (°)
